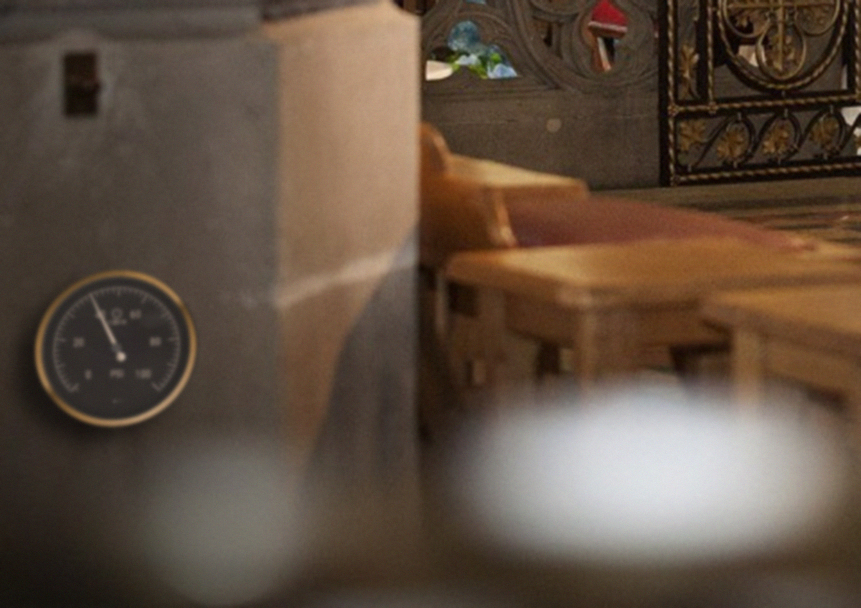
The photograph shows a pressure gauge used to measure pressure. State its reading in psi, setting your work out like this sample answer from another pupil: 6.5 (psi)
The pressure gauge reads 40 (psi)
